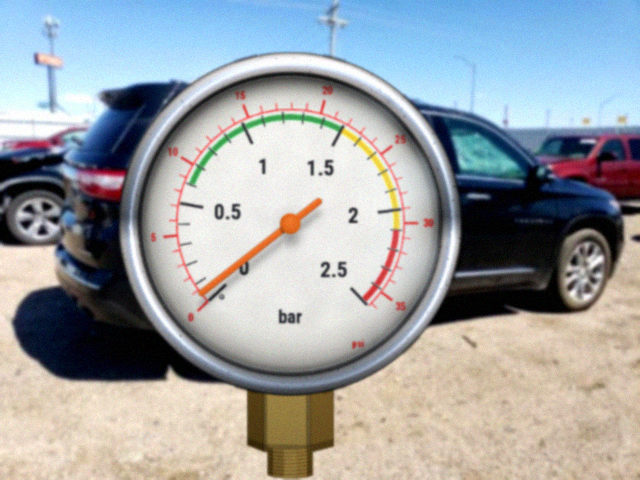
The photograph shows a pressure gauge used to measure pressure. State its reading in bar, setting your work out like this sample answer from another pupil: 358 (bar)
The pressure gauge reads 0.05 (bar)
